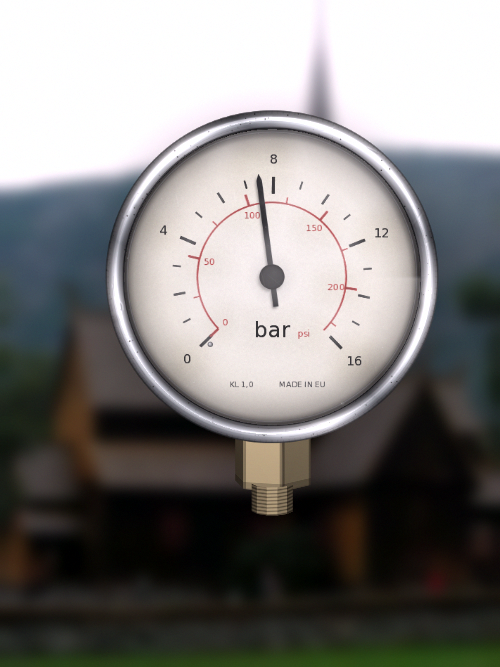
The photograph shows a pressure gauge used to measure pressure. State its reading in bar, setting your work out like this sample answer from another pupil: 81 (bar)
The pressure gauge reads 7.5 (bar)
